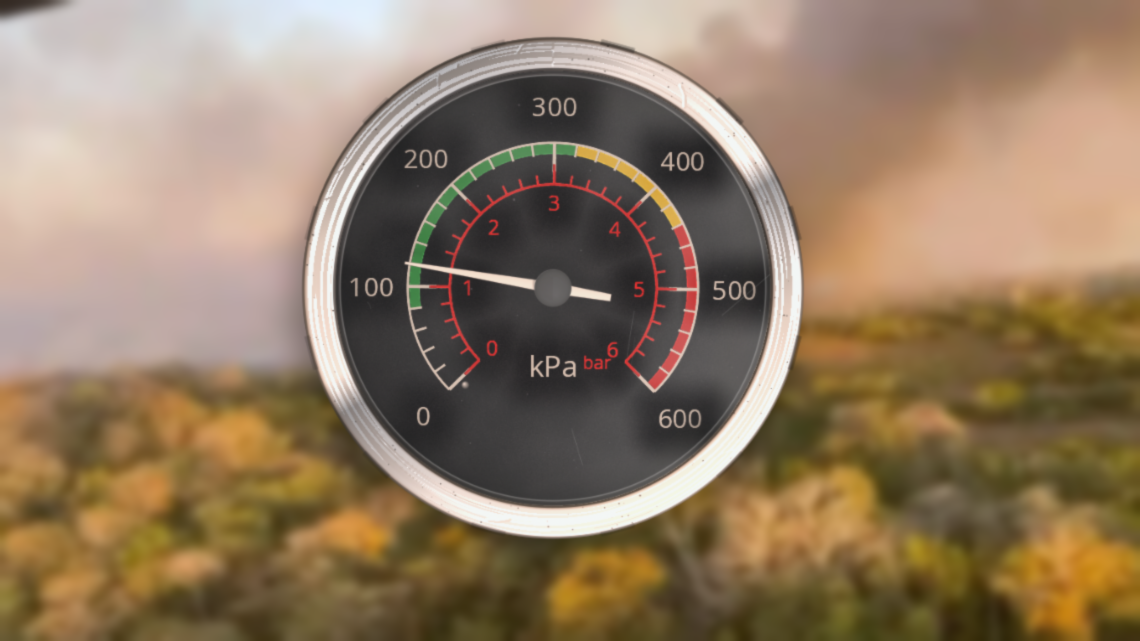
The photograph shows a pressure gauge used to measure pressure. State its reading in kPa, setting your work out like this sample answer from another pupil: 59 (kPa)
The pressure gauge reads 120 (kPa)
